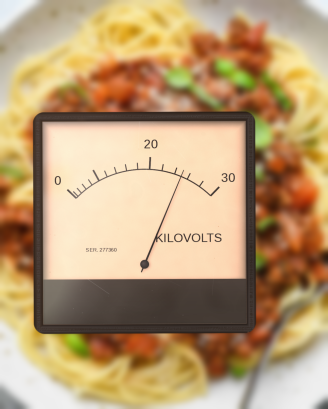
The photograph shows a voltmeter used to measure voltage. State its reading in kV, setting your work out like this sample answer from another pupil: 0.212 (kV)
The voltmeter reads 25 (kV)
